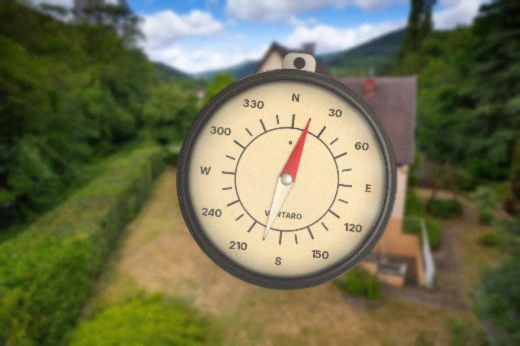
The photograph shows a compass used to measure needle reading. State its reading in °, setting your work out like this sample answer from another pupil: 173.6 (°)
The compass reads 15 (°)
